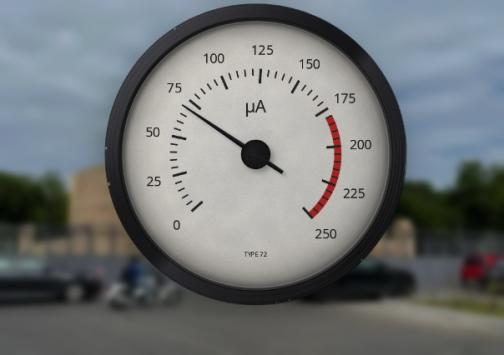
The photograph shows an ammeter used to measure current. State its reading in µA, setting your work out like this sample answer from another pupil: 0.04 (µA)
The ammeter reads 70 (µA)
